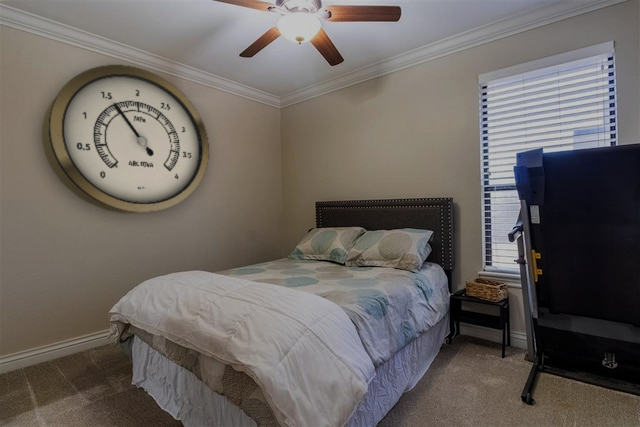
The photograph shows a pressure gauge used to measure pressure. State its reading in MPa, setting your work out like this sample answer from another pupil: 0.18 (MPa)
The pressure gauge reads 1.5 (MPa)
